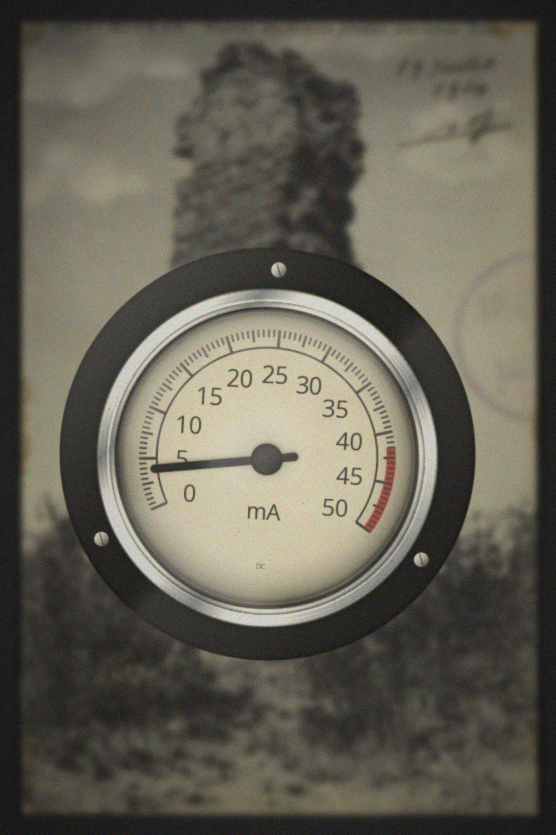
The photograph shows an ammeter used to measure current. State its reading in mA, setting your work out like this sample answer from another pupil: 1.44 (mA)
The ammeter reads 4 (mA)
